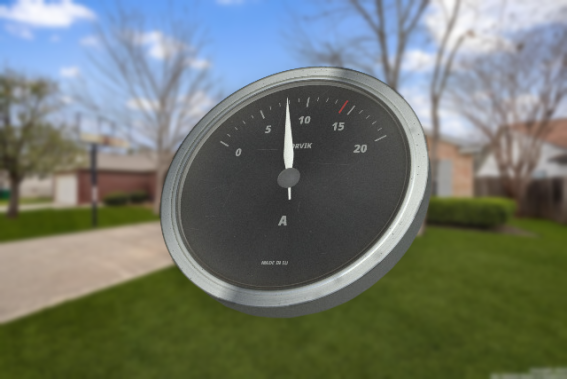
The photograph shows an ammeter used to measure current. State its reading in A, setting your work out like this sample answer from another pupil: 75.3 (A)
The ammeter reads 8 (A)
